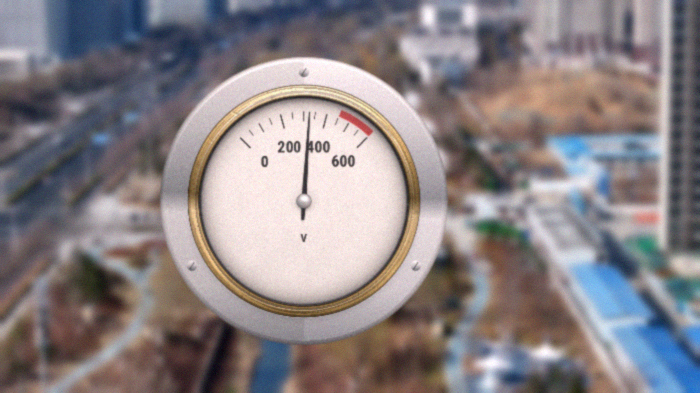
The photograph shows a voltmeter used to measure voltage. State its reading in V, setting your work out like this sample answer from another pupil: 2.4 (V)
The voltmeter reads 325 (V)
